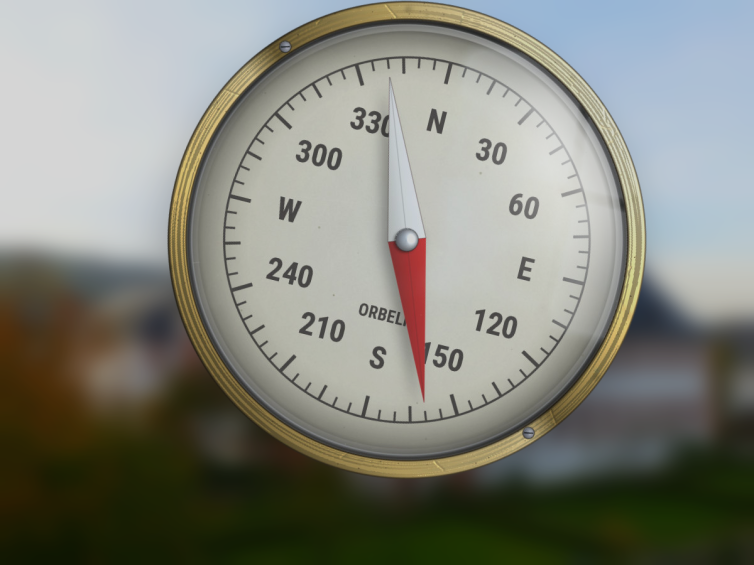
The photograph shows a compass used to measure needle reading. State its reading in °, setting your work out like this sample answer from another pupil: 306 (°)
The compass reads 160 (°)
